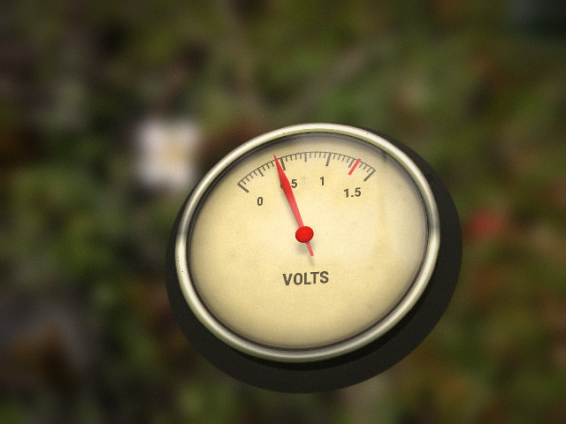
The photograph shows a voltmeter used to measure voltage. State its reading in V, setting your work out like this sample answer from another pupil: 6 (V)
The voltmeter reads 0.45 (V)
